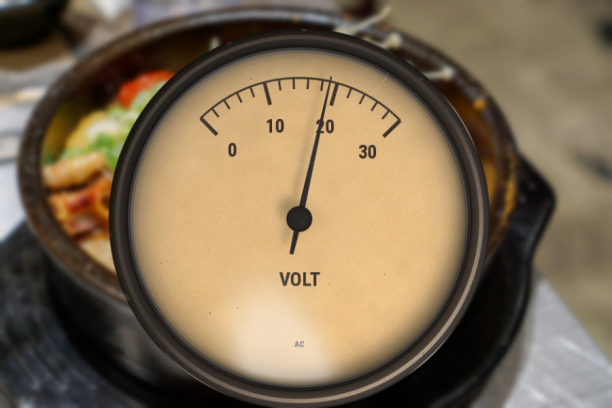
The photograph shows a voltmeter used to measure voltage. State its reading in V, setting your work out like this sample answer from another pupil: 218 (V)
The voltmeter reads 19 (V)
